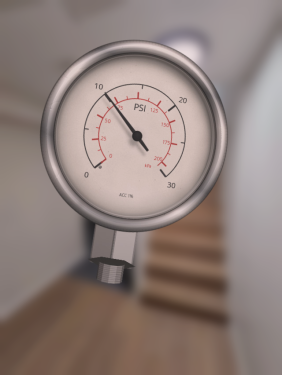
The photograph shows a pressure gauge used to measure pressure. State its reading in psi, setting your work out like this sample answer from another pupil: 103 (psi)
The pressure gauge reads 10 (psi)
